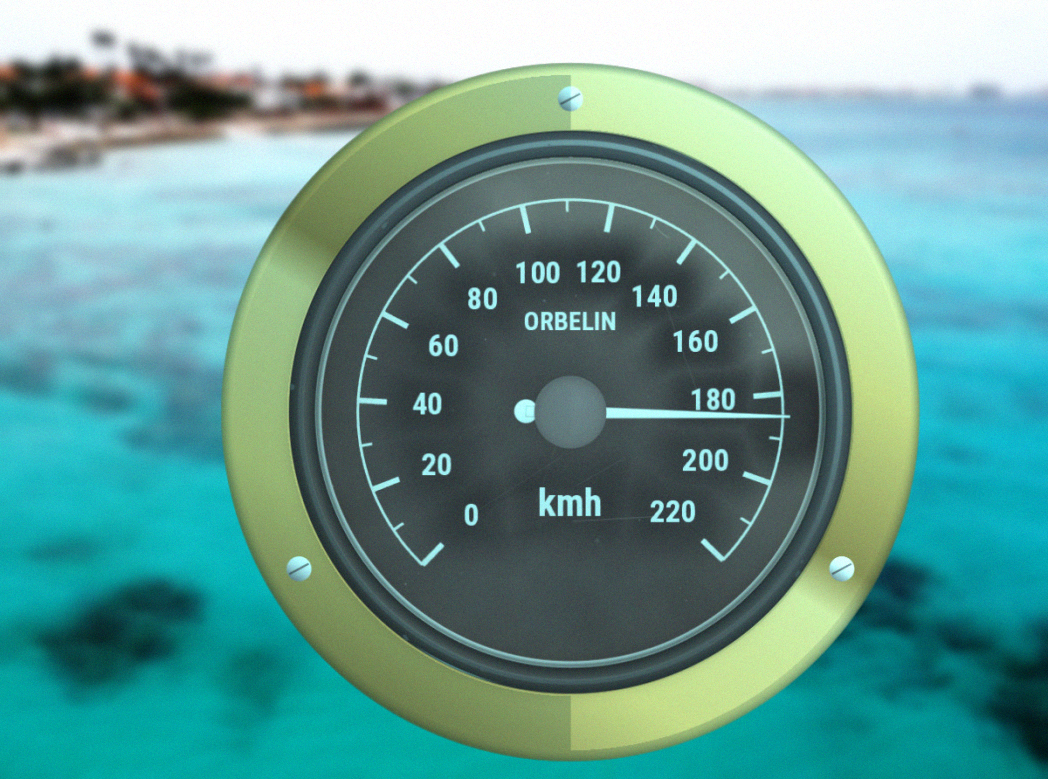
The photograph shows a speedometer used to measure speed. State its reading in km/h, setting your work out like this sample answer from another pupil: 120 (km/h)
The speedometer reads 185 (km/h)
